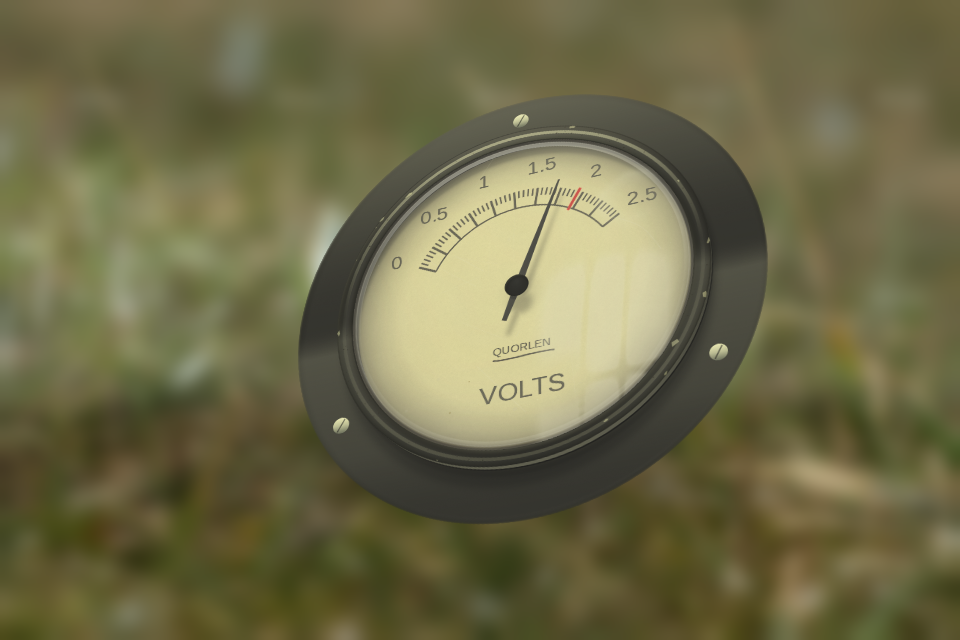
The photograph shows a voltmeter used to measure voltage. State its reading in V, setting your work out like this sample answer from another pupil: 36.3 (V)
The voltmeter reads 1.75 (V)
